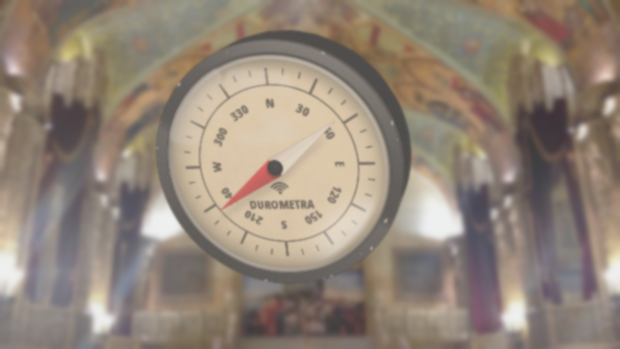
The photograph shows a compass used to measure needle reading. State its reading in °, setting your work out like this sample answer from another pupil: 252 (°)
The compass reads 235 (°)
